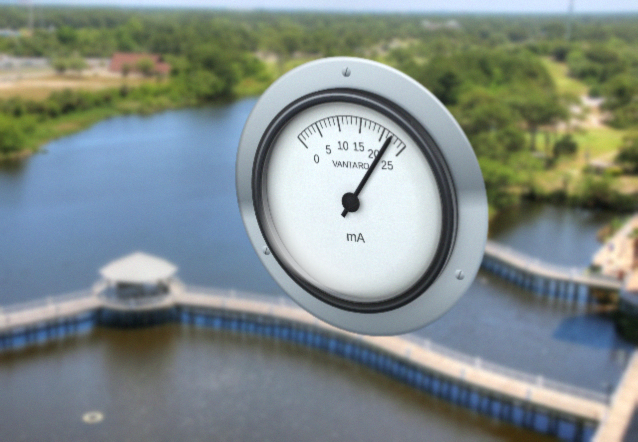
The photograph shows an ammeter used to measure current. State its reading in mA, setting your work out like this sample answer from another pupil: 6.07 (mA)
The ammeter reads 22 (mA)
